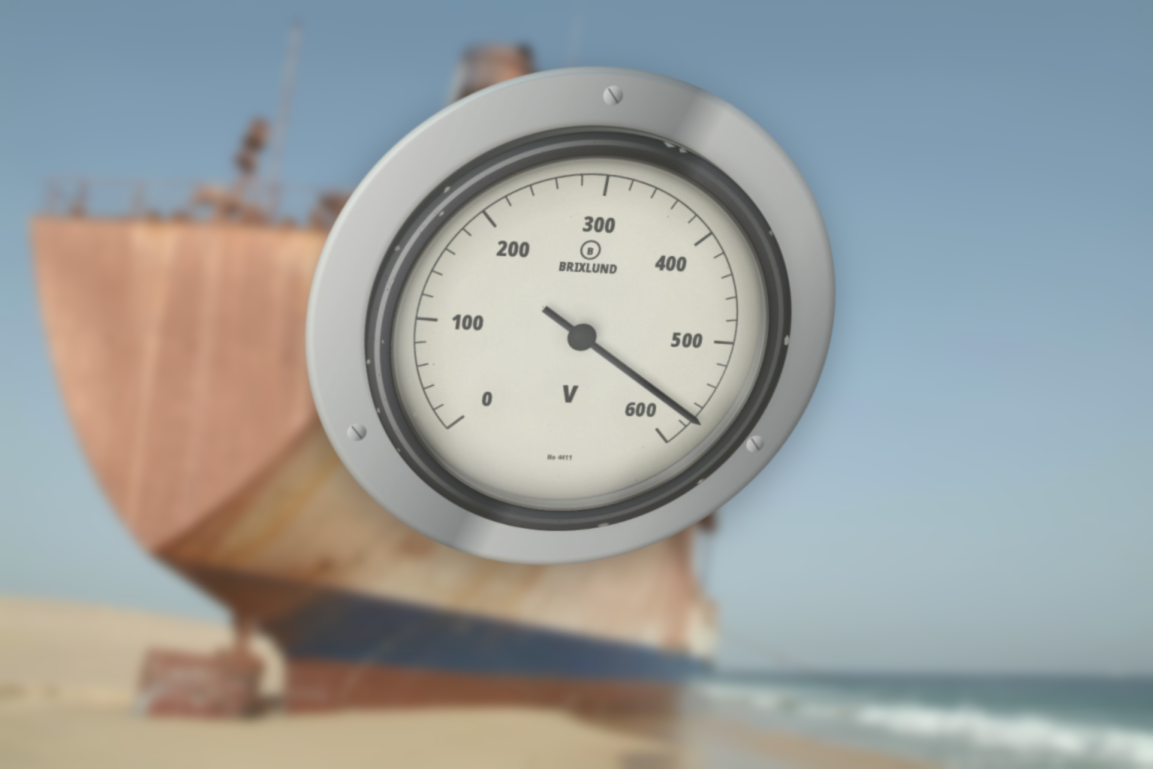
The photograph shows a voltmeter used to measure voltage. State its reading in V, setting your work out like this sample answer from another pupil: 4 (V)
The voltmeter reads 570 (V)
